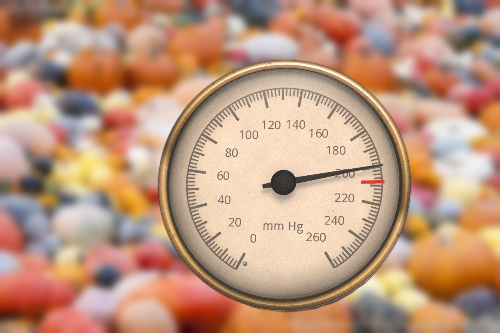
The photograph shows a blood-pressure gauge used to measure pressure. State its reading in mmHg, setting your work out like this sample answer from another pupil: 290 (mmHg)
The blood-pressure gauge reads 200 (mmHg)
